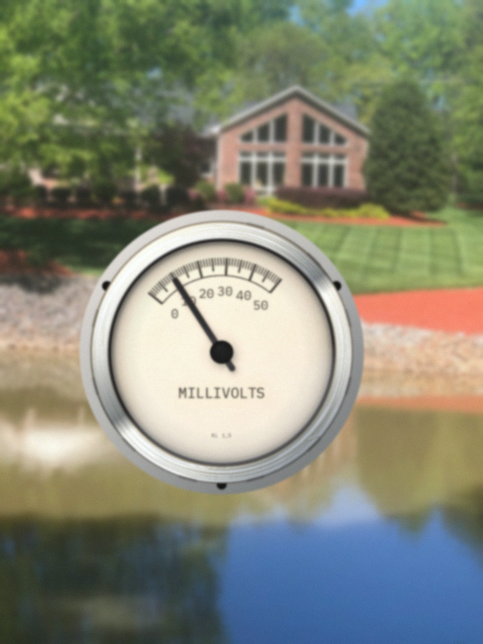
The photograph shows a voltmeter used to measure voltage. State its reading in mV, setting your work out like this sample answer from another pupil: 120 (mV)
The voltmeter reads 10 (mV)
